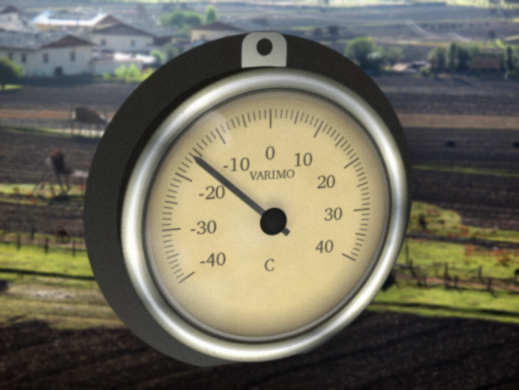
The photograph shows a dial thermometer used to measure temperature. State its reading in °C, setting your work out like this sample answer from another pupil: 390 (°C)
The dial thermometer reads -16 (°C)
